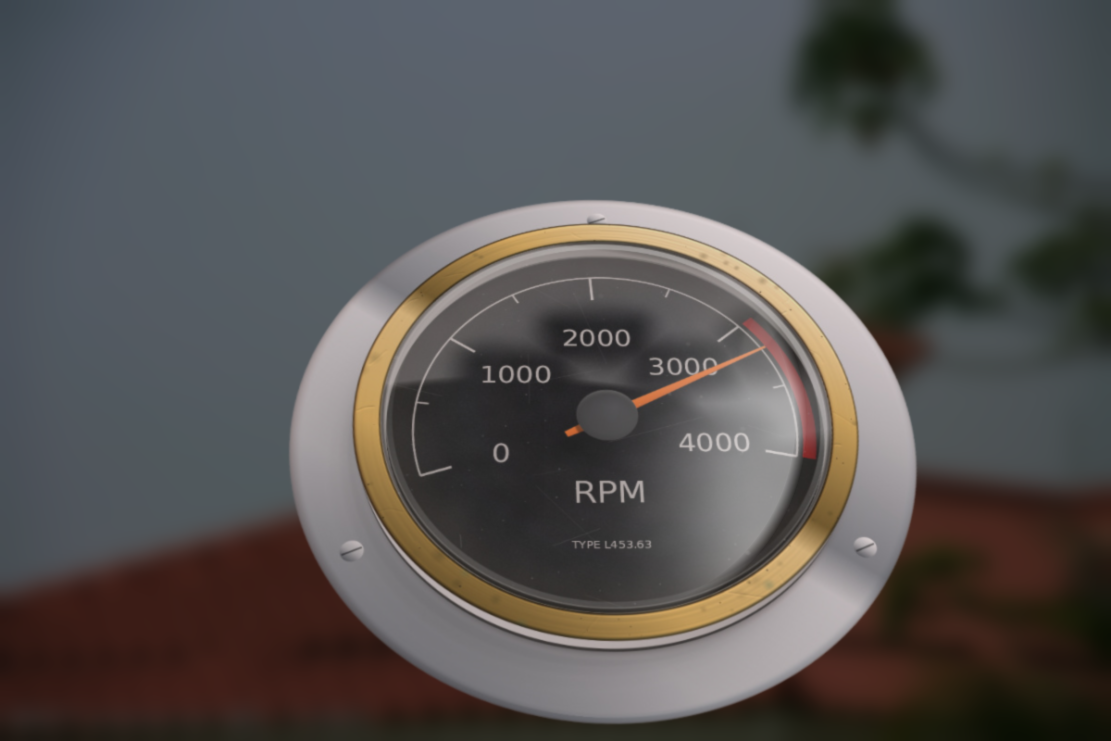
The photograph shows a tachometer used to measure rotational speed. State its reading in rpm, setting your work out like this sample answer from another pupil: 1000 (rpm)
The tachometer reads 3250 (rpm)
